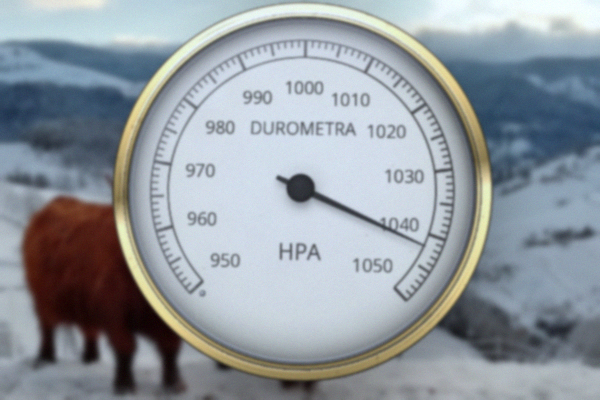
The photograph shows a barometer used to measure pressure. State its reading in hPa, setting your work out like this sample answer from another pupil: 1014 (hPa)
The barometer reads 1042 (hPa)
